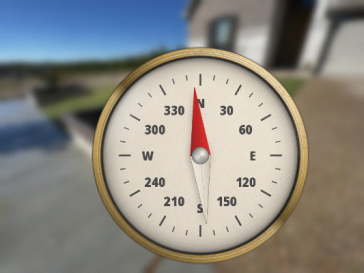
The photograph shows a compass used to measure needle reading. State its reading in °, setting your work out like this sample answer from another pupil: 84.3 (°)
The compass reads 355 (°)
